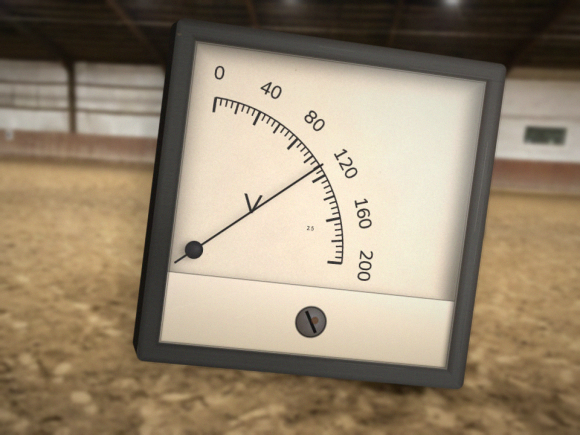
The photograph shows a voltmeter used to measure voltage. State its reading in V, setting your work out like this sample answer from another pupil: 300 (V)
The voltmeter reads 110 (V)
